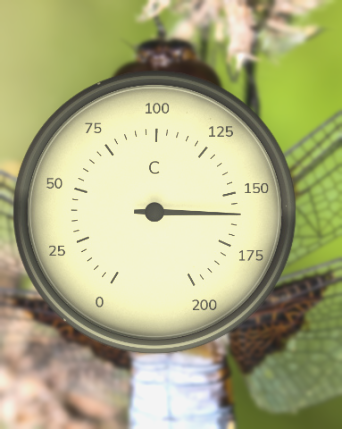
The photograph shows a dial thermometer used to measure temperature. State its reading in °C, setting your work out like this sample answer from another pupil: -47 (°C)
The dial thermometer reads 160 (°C)
